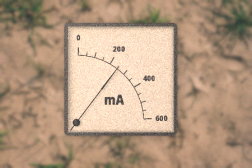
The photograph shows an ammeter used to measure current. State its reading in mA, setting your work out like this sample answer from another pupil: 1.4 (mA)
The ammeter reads 250 (mA)
